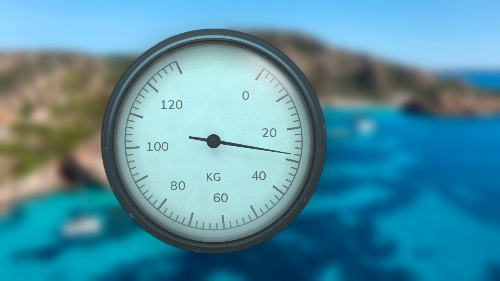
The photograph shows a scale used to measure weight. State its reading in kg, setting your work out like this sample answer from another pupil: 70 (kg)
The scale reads 28 (kg)
